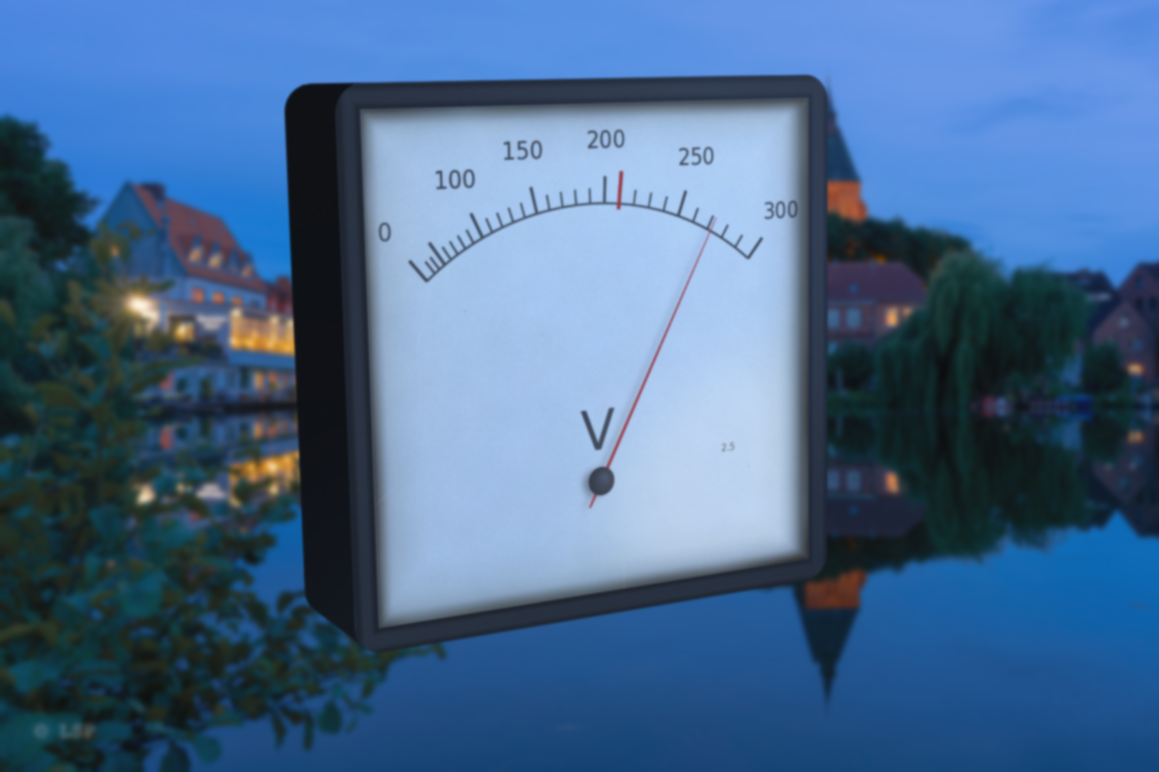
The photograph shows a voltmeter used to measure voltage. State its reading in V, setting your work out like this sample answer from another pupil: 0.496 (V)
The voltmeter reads 270 (V)
